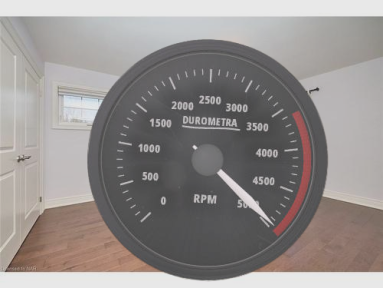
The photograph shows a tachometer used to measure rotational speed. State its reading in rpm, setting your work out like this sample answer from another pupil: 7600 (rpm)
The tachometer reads 4950 (rpm)
